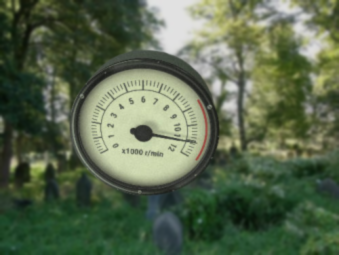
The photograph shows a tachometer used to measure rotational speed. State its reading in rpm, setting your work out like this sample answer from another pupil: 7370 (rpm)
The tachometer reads 11000 (rpm)
